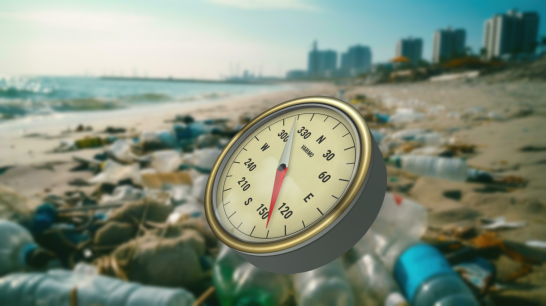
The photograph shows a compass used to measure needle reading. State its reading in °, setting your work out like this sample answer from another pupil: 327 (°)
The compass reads 135 (°)
